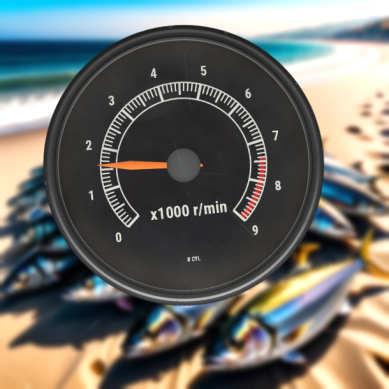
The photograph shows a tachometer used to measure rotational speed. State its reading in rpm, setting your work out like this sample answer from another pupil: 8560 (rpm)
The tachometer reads 1600 (rpm)
